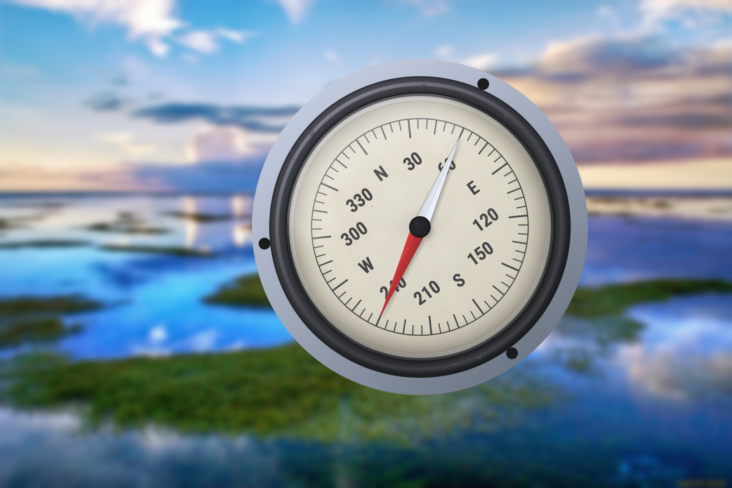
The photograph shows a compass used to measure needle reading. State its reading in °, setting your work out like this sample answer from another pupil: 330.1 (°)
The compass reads 240 (°)
